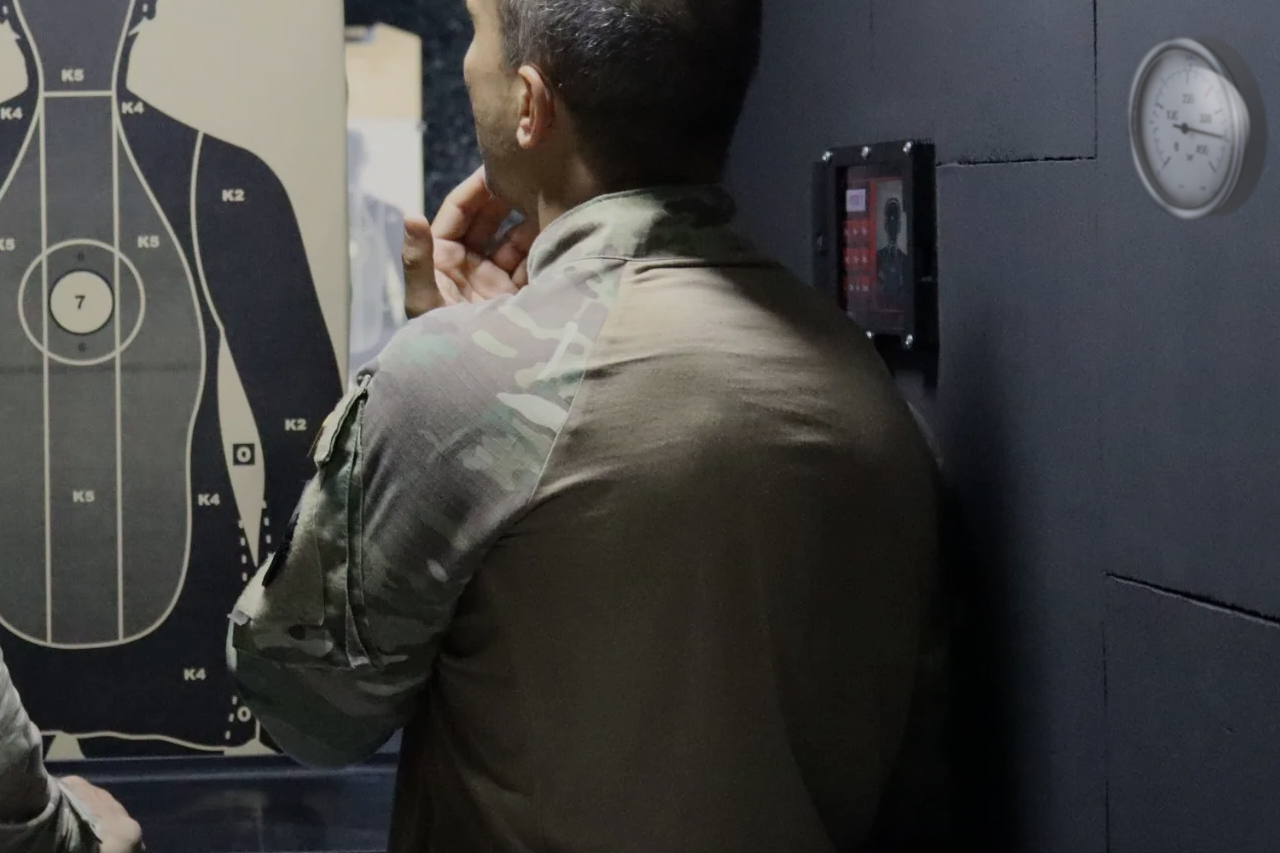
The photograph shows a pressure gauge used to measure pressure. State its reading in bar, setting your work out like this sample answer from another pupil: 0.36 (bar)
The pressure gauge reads 340 (bar)
